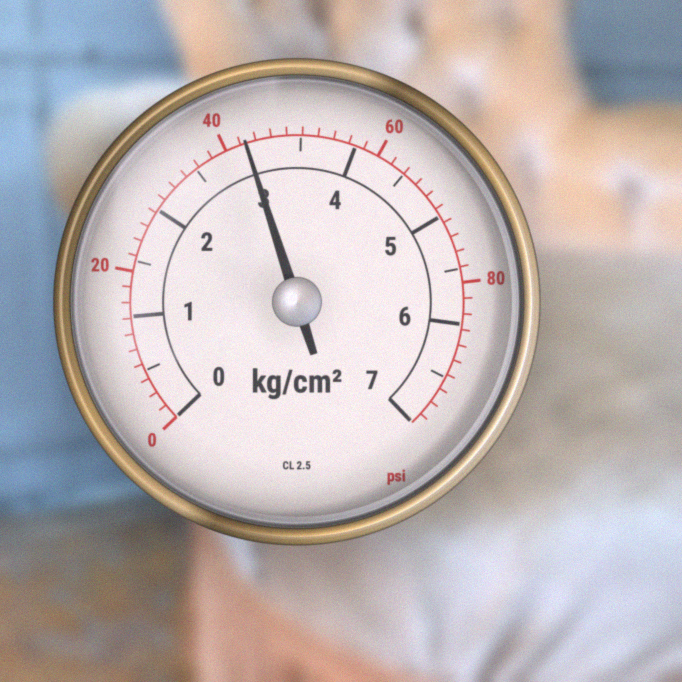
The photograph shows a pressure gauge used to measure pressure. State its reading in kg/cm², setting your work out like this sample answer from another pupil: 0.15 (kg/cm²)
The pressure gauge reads 3 (kg/cm²)
